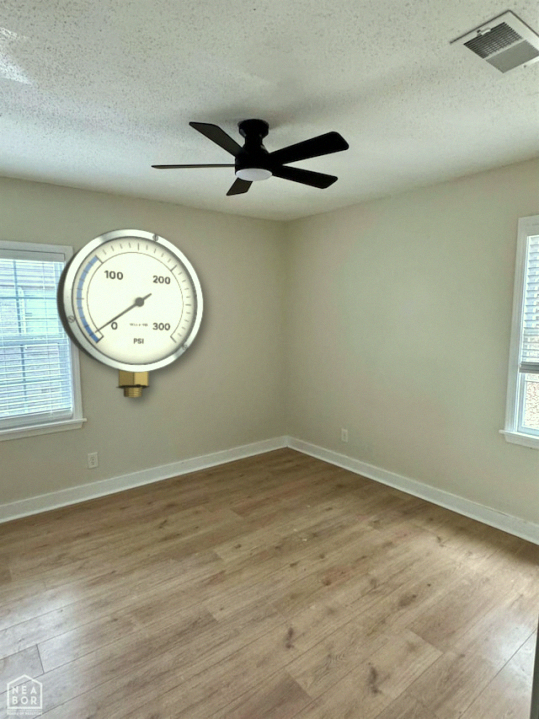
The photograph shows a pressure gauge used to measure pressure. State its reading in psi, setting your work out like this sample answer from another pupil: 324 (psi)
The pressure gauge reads 10 (psi)
